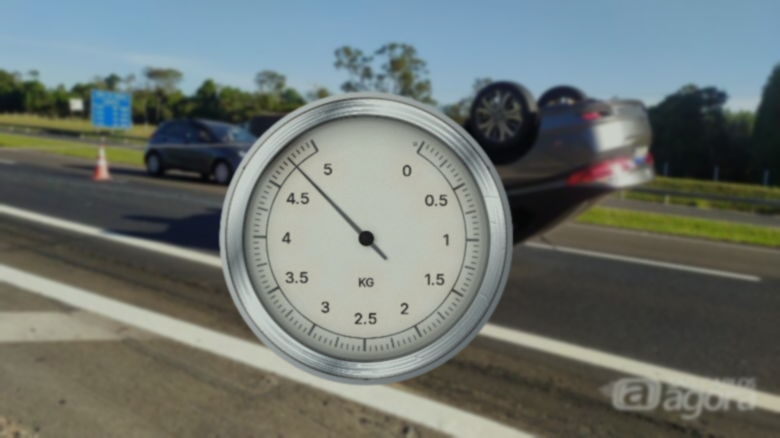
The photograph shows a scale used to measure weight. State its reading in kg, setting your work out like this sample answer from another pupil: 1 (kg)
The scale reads 4.75 (kg)
